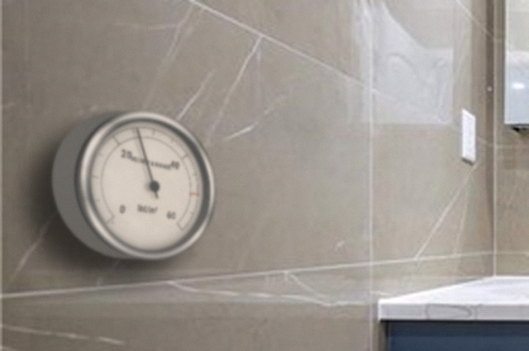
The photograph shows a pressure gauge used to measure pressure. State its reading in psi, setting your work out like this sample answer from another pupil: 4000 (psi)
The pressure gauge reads 25 (psi)
